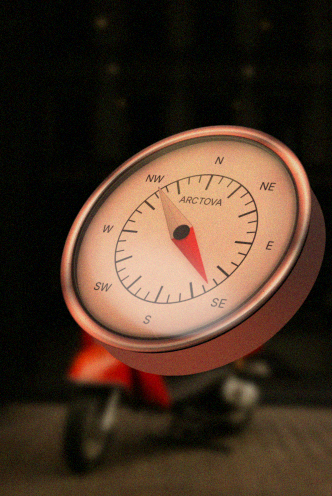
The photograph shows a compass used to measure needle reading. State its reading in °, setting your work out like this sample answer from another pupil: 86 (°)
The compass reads 135 (°)
